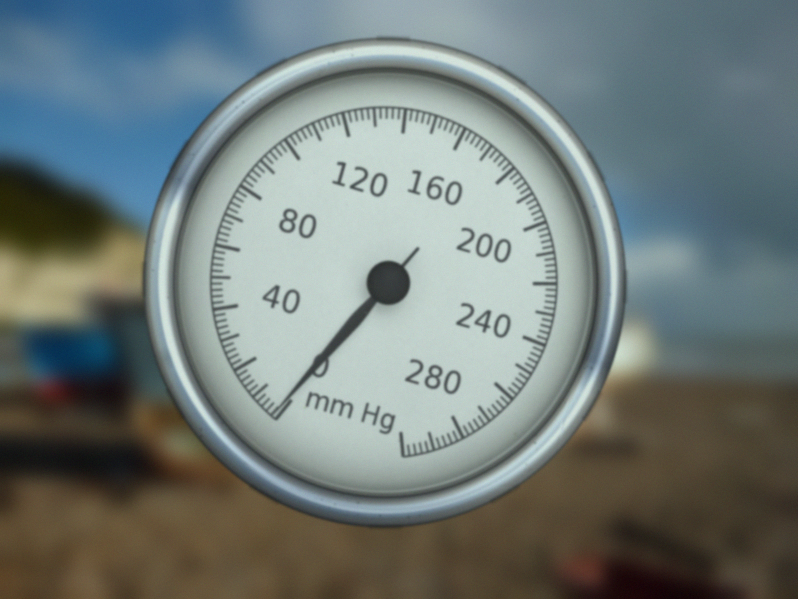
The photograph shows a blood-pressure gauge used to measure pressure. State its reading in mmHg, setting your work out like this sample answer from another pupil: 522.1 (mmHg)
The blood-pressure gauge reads 2 (mmHg)
